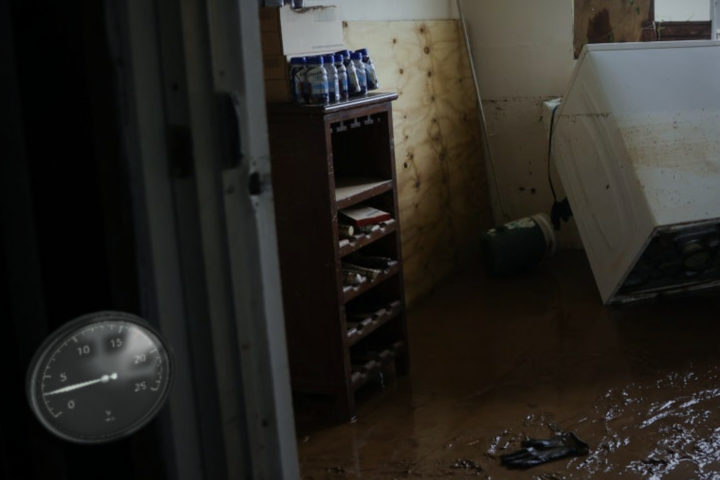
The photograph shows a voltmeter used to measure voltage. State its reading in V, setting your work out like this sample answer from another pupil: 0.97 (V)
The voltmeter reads 3 (V)
